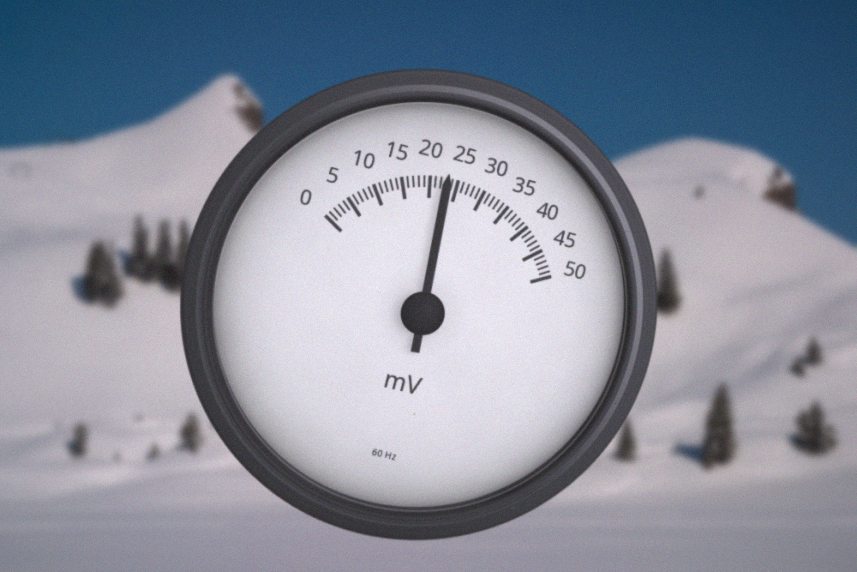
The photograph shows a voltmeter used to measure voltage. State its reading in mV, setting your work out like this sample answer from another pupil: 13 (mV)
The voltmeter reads 23 (mV)
